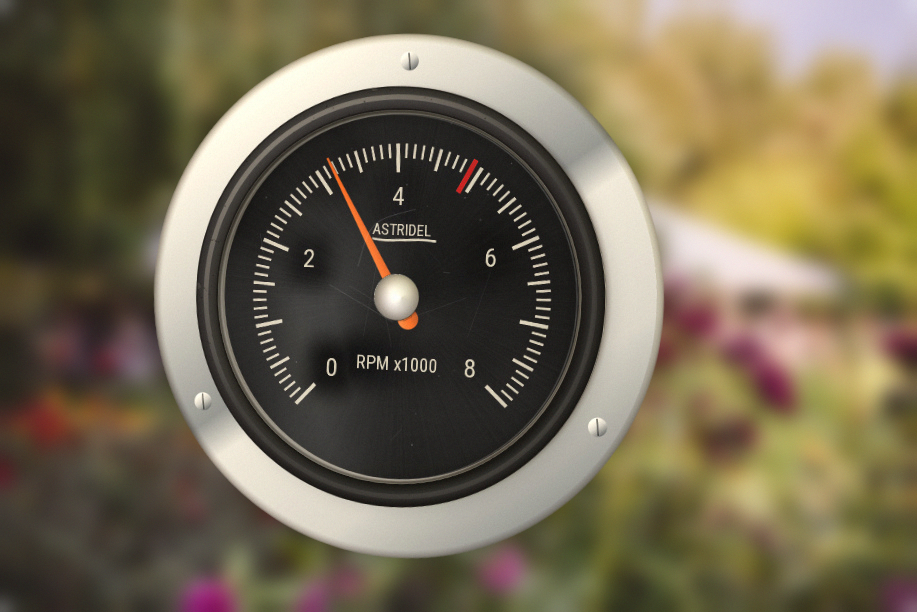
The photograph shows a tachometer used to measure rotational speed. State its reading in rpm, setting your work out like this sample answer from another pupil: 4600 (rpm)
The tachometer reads 3200 (rpm)
